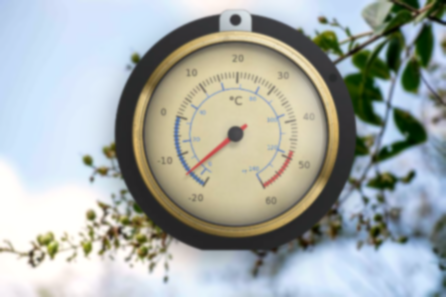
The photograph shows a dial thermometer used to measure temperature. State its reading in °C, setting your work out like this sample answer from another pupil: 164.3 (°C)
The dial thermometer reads -15 (°C)
